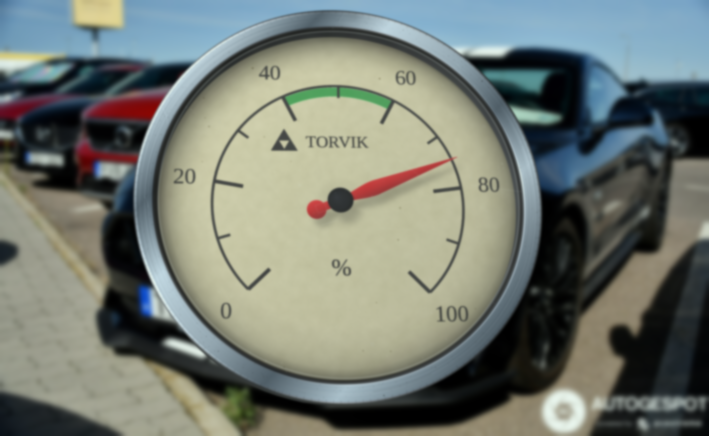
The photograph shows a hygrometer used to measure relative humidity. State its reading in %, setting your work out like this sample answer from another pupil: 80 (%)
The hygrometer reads 75 (%)
